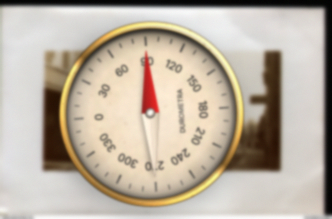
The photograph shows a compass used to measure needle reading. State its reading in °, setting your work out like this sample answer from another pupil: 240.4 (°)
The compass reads 90 (°)
